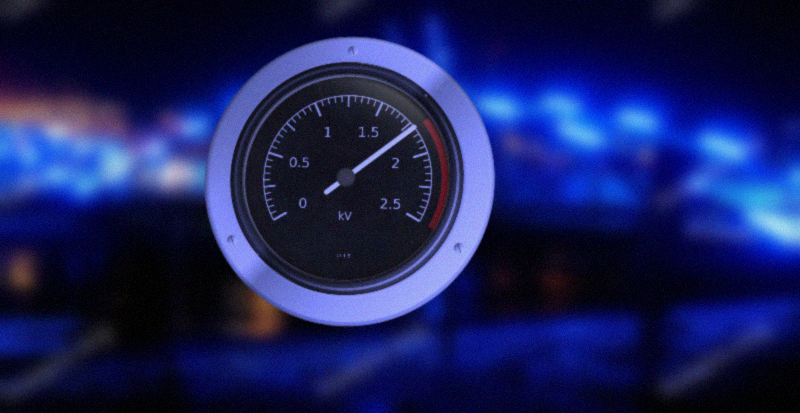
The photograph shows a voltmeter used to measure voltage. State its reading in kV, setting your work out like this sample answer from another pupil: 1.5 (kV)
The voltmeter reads 1.8 (kV)
